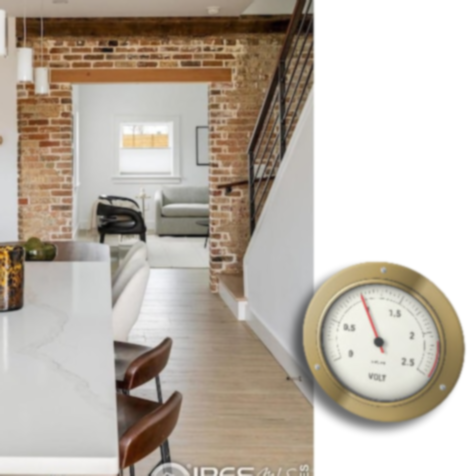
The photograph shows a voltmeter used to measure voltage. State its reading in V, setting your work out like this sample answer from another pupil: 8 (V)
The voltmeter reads 1 (V)
